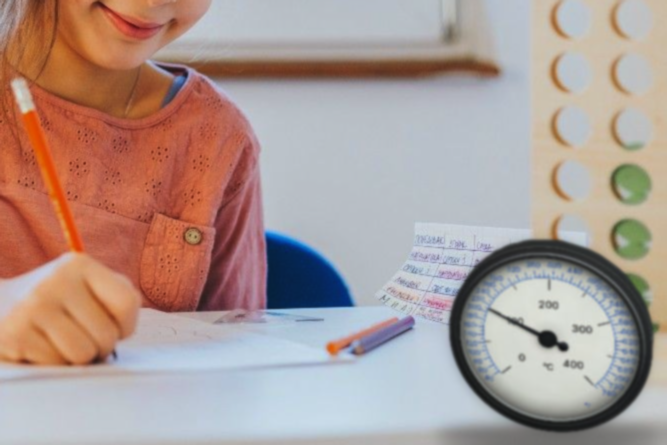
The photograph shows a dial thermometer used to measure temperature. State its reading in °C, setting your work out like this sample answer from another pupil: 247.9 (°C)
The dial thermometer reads 100 (°C)
